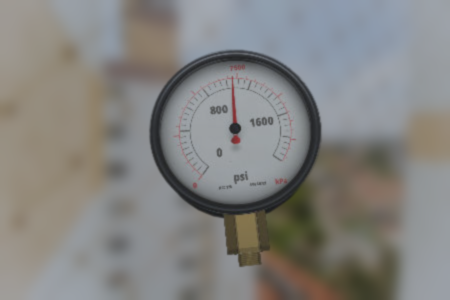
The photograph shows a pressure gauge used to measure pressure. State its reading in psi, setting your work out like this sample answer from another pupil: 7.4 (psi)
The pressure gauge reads 1050 (psi)
